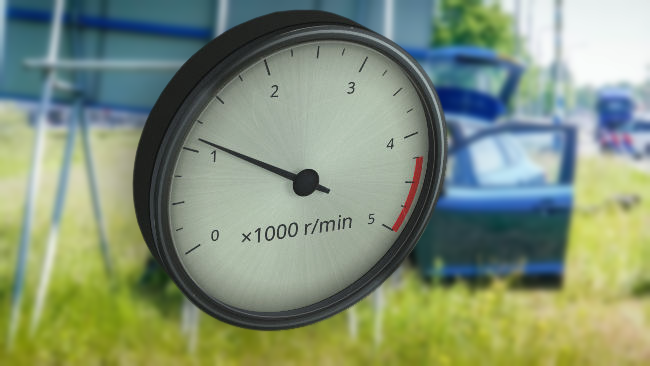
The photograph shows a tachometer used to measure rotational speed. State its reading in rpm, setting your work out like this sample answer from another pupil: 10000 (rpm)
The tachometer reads 1125 (rpm)
